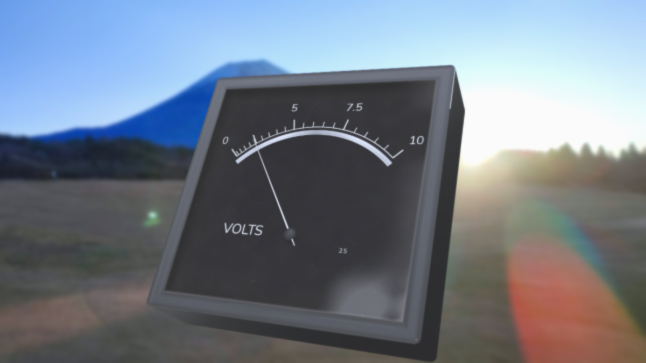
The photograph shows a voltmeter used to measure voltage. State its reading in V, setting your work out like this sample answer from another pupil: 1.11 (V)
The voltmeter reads 2.5 (V)
